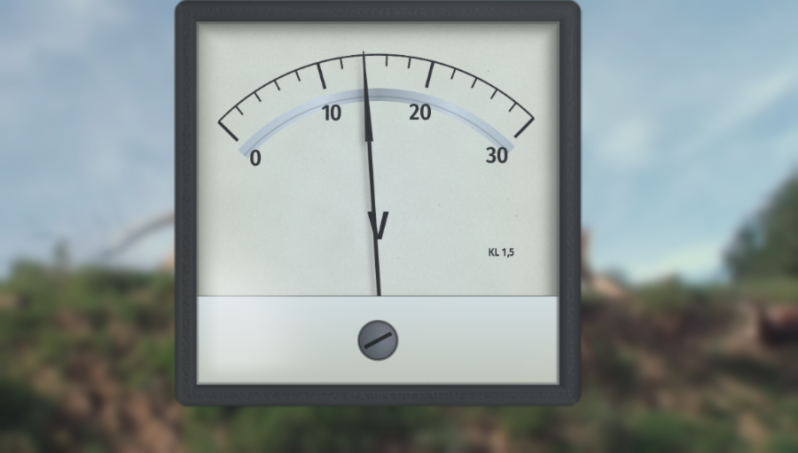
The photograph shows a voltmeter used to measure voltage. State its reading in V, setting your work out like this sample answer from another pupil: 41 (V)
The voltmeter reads 14 (V)
